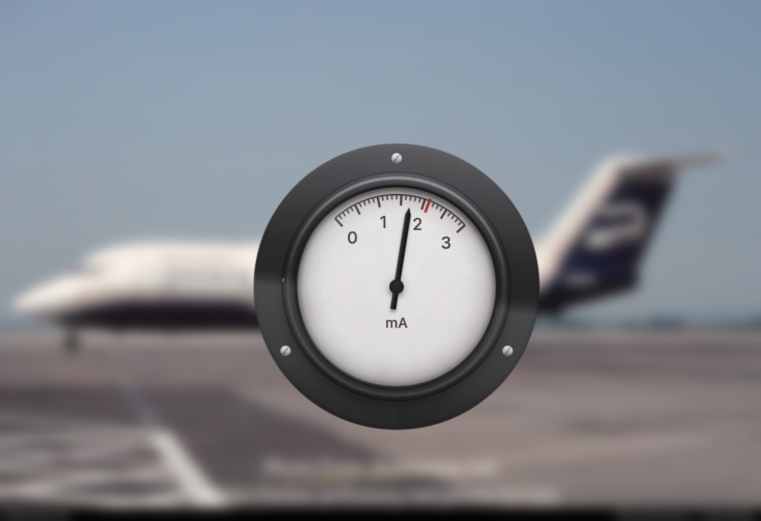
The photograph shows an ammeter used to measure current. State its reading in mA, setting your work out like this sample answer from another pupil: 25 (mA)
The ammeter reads 1.7 (mA)
